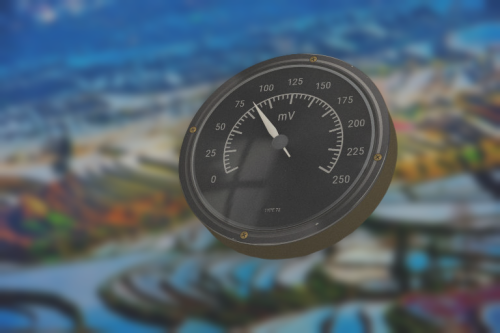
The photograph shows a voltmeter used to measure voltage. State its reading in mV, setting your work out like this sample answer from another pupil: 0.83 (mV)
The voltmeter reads 85 (mV)
